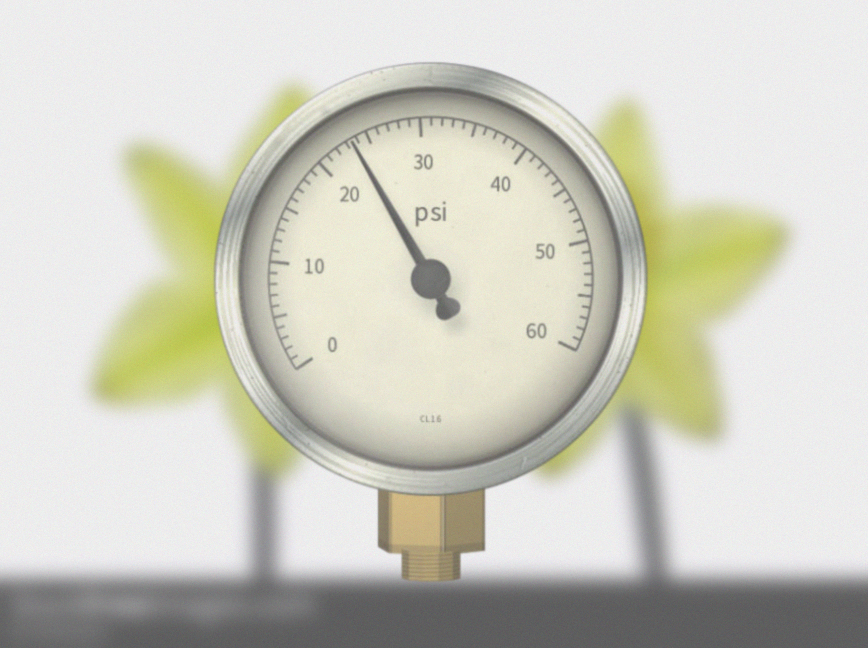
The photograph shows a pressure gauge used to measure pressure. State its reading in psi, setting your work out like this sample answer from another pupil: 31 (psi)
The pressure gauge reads 23.5 (psi)
